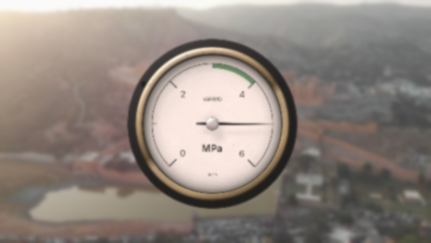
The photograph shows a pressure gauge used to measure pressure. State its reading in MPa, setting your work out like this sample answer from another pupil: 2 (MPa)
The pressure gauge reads 5 (MPa)
